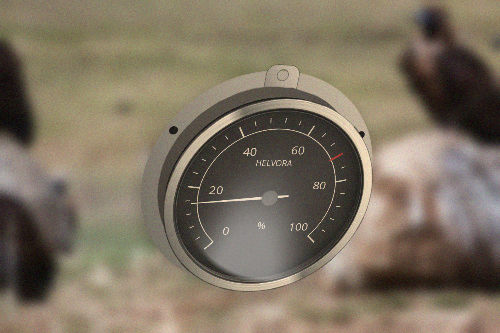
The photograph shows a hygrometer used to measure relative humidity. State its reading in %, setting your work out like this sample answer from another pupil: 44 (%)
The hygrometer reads 16 (%)
